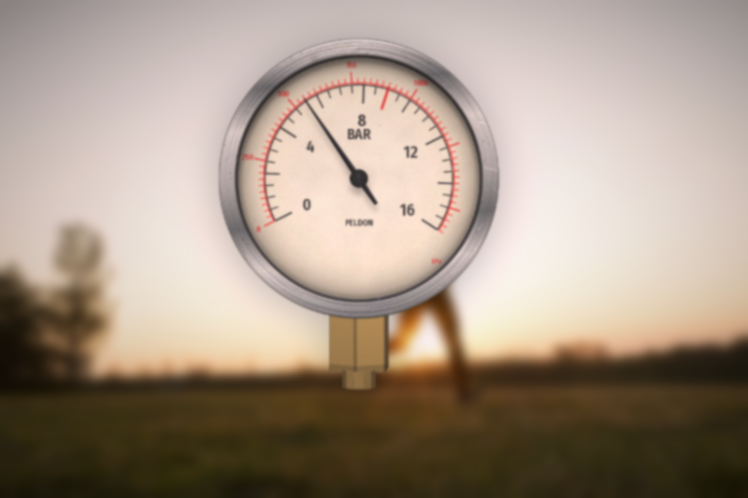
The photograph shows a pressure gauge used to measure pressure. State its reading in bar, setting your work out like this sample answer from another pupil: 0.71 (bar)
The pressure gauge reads 5.5 (bar)
